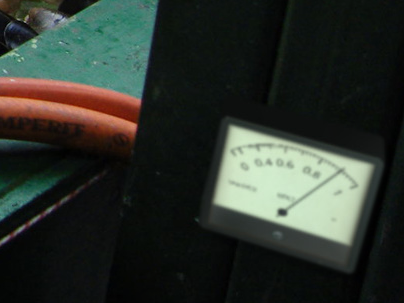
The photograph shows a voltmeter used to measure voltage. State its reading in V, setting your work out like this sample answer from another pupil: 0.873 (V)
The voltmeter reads 0.9 (V)
